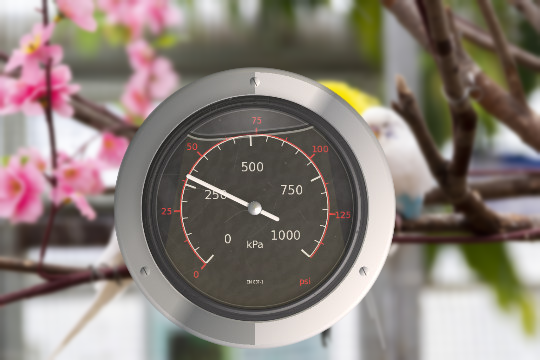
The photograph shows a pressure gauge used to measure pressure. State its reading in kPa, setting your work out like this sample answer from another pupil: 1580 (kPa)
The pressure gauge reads 275 (kPa)
